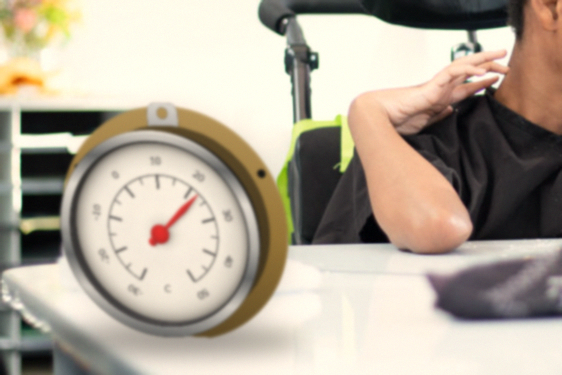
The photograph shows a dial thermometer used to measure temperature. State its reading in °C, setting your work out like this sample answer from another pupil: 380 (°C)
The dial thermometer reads 22.5 (°C)
